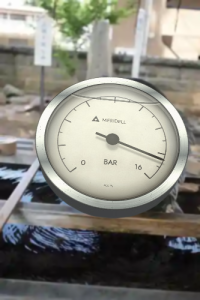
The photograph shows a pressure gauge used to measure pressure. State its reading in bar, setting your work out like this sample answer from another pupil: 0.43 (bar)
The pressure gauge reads 14.5 (bar)
